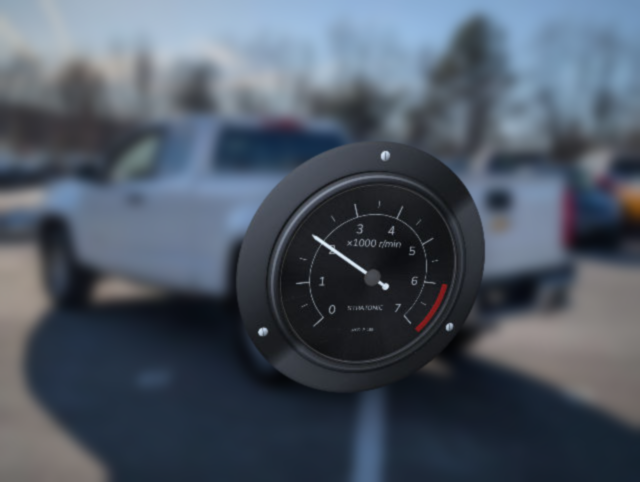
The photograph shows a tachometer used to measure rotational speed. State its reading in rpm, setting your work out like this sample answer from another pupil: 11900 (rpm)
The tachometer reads 2000 (rpm)
